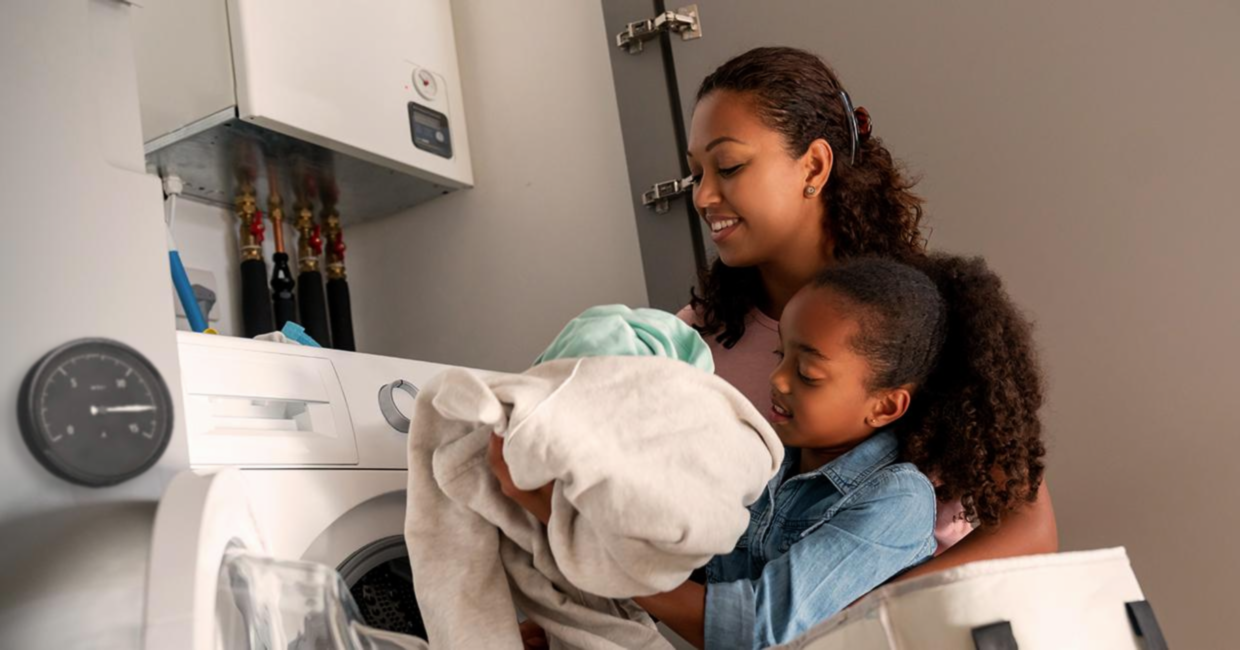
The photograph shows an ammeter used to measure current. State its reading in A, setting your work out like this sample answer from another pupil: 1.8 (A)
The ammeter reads 13 (A)
